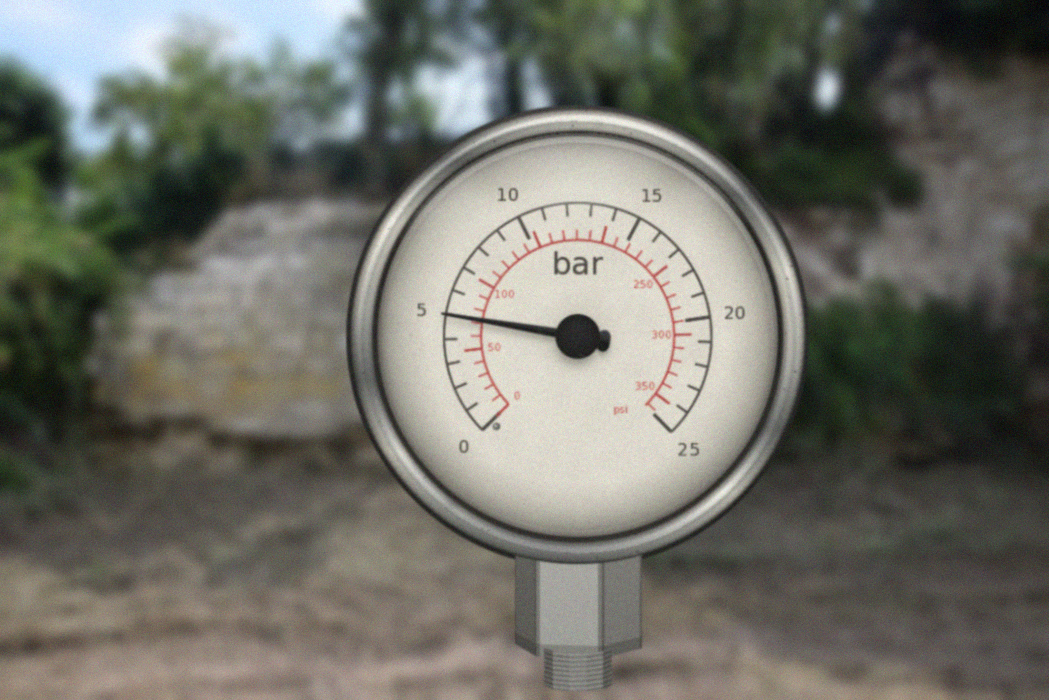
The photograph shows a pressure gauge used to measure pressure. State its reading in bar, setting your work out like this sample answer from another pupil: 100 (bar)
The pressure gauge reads 5 (bar)
